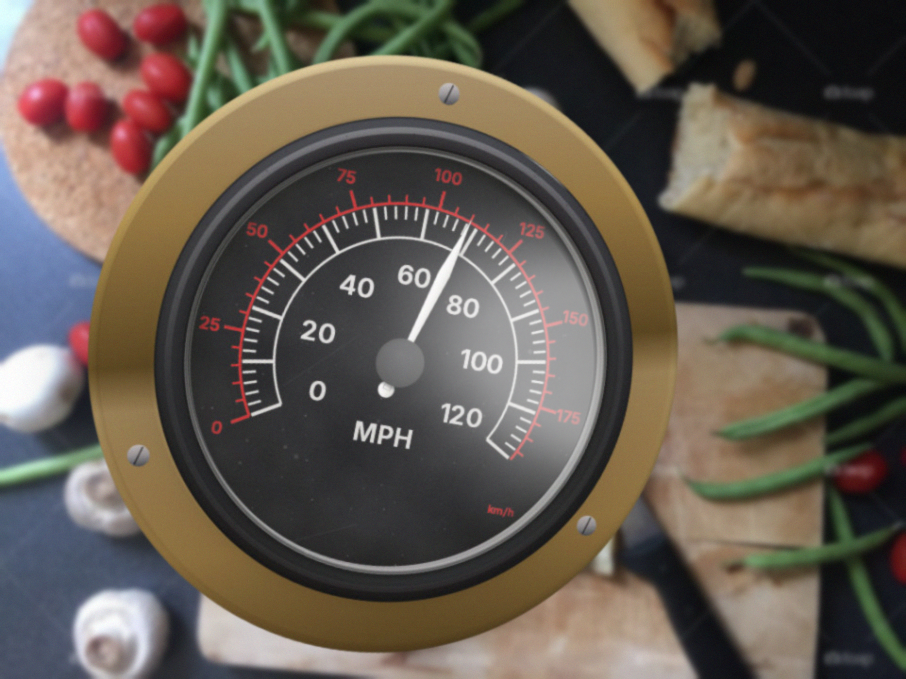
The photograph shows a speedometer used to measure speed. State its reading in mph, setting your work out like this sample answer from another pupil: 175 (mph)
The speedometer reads 68 (mph)
